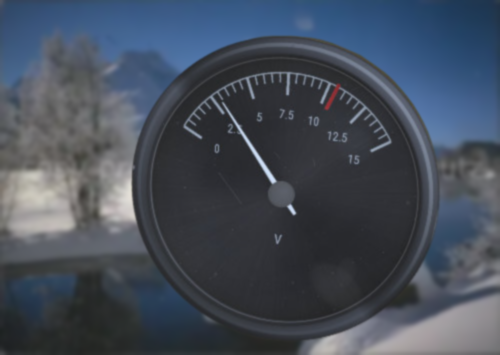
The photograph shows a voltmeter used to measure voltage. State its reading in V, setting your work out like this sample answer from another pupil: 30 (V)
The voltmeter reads 3 (V)
